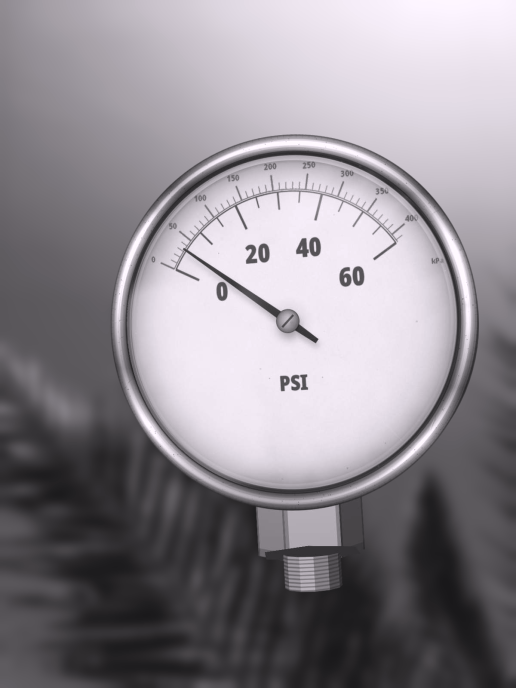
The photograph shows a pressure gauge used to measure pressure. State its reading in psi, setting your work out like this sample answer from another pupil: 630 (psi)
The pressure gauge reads 5 (psi)
